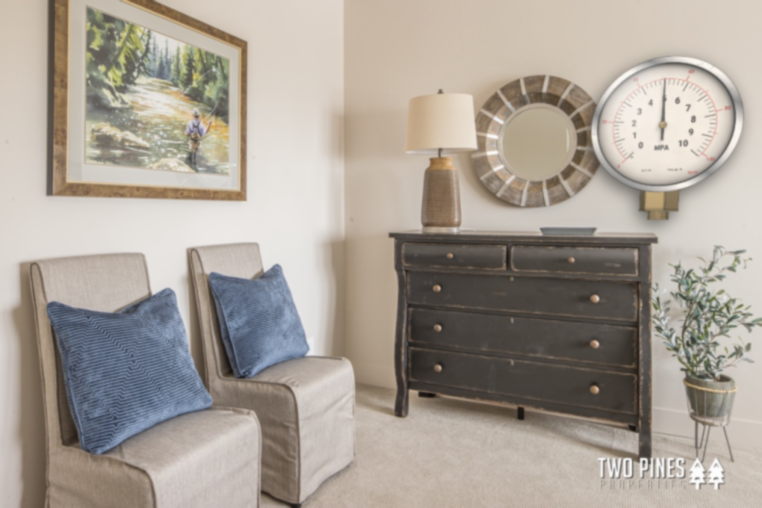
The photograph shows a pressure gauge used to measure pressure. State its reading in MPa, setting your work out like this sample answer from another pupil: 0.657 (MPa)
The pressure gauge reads 5 (MPa)
